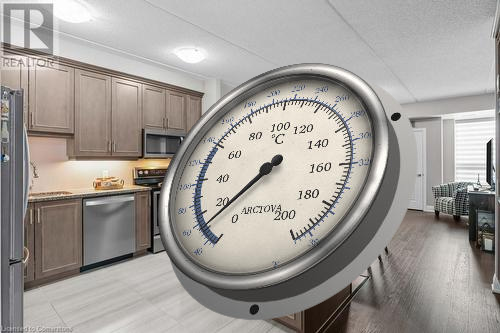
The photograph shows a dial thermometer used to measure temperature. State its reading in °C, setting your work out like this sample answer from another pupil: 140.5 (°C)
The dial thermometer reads 10 (°C)
